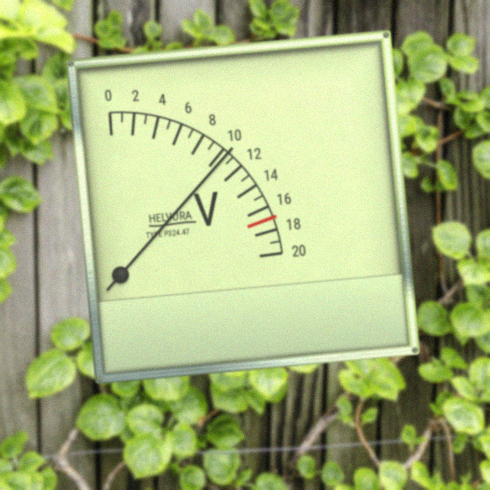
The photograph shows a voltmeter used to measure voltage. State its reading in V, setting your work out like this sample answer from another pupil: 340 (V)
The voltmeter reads 10.5 (V)
